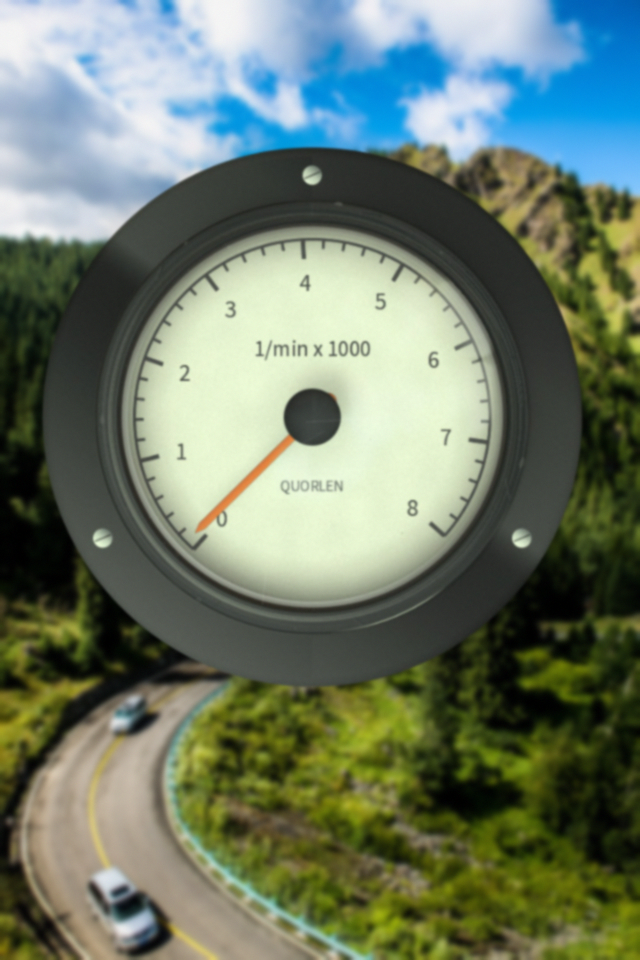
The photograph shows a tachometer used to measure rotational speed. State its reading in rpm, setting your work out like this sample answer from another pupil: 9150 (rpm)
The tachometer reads 100 (rpm)
